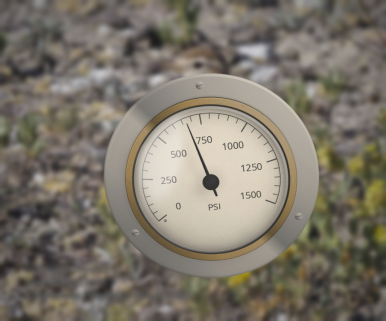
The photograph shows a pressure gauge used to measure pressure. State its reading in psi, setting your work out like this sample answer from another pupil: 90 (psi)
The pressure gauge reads 675 (psi)
